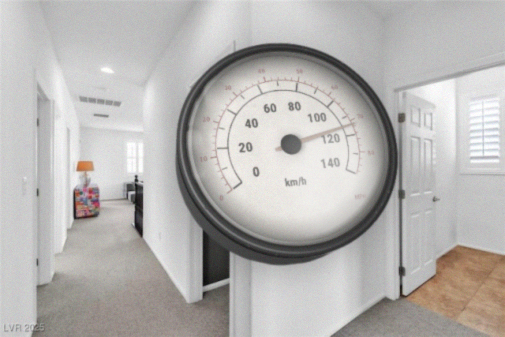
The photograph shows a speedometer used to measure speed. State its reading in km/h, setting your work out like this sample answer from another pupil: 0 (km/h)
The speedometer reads 115 (km/h)
